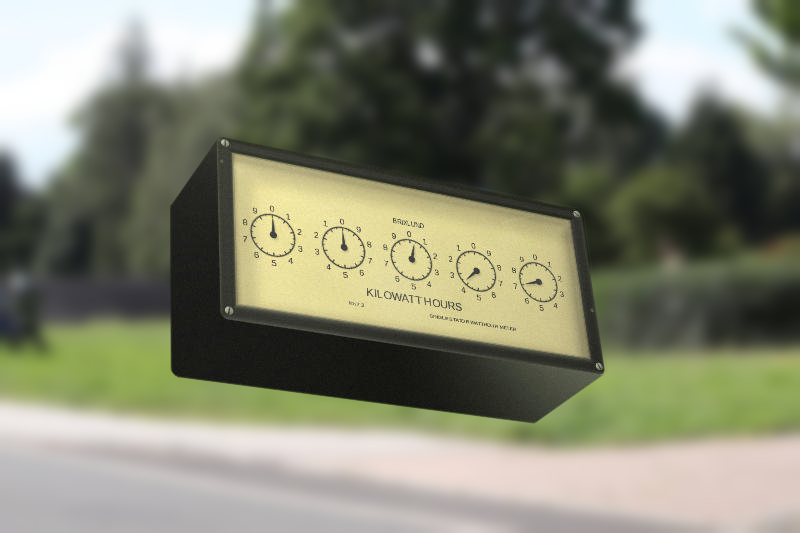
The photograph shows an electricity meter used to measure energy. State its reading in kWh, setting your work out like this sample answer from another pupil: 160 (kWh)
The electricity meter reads 37 (kWh)
